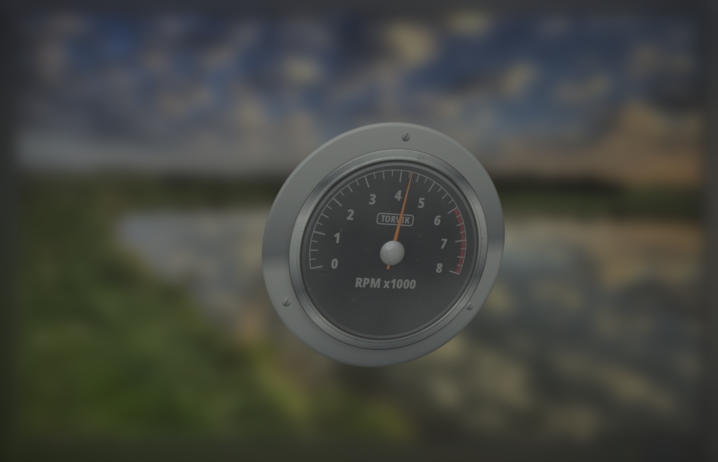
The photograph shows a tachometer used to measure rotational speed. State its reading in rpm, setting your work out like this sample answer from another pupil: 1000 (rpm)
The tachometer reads 4250 (rpm)
